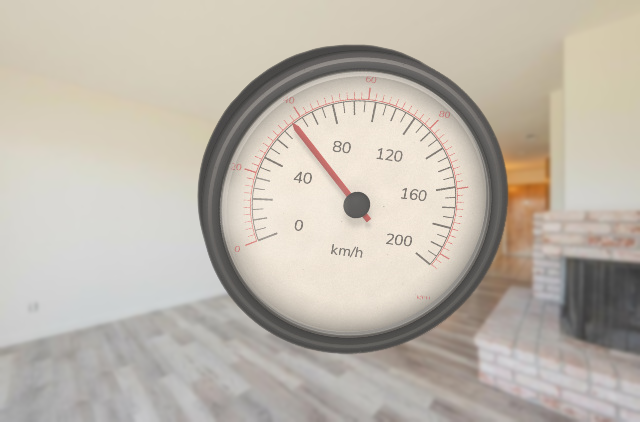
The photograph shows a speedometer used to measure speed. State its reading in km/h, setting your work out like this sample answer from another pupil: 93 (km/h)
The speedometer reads 60 (km/h)
